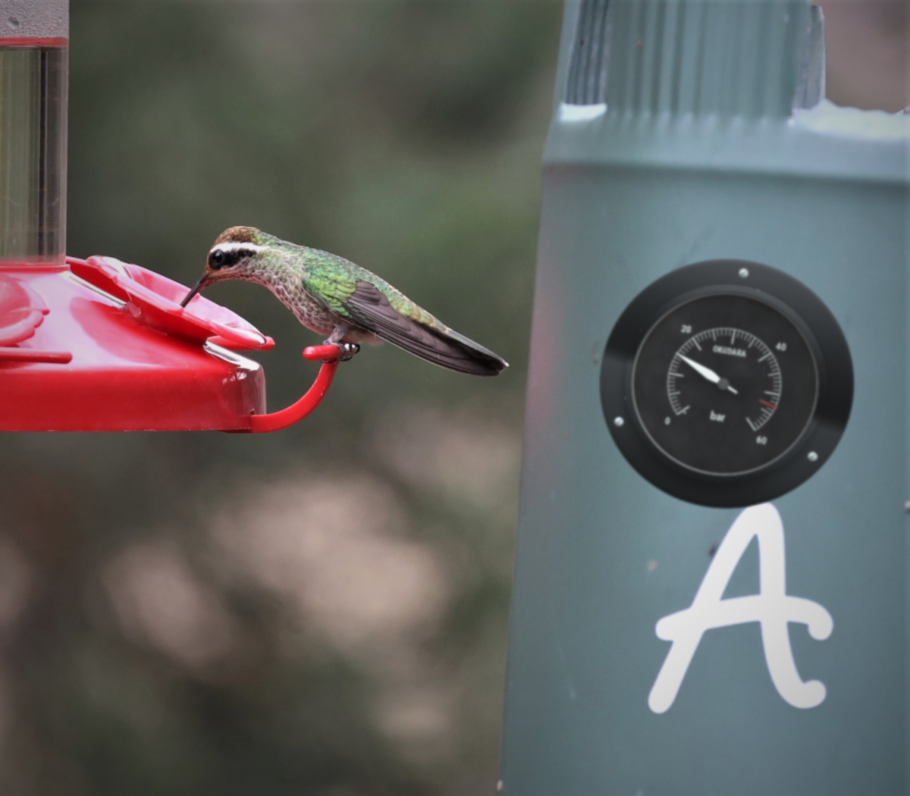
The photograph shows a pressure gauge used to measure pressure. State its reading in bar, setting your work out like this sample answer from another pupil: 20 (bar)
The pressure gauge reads 15 (bar)
